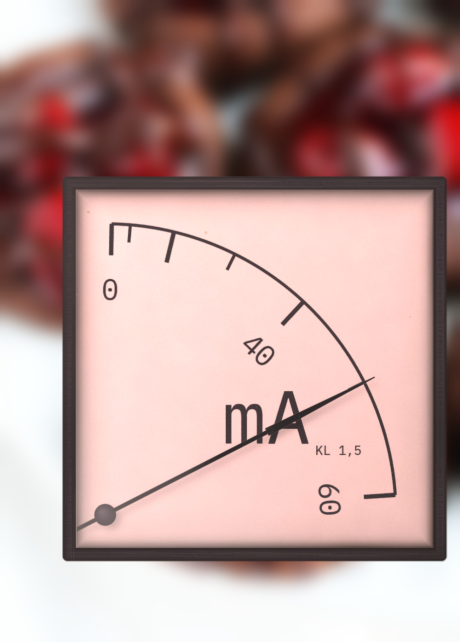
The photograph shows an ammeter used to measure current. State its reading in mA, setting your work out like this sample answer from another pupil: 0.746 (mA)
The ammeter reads 50 (mA)
